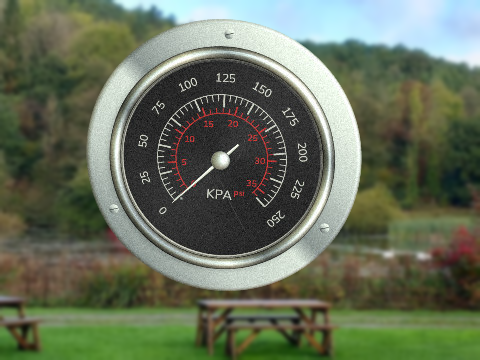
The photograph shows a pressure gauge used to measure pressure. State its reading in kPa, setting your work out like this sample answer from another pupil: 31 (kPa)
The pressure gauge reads 0 (kPa)
